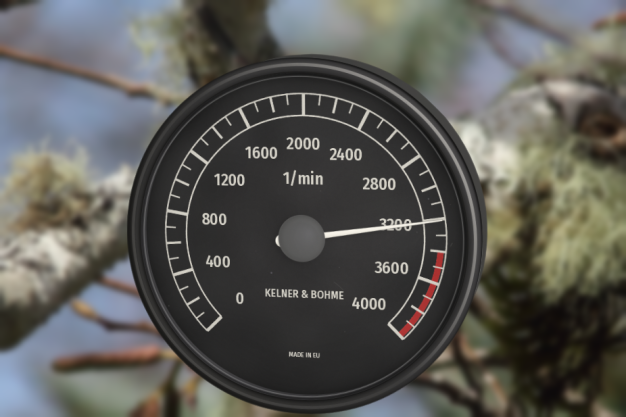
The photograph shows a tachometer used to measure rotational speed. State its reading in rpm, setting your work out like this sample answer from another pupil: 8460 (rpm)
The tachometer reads 3200 (rpm)
